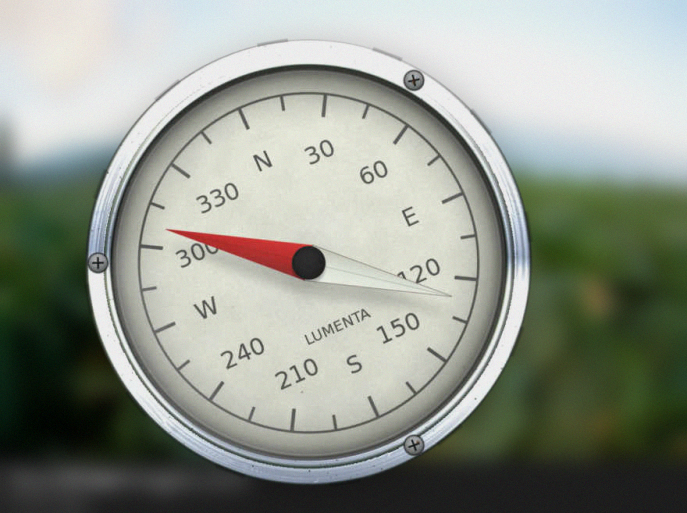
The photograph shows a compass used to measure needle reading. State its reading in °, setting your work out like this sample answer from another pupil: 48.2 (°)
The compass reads 307.5 (°)
